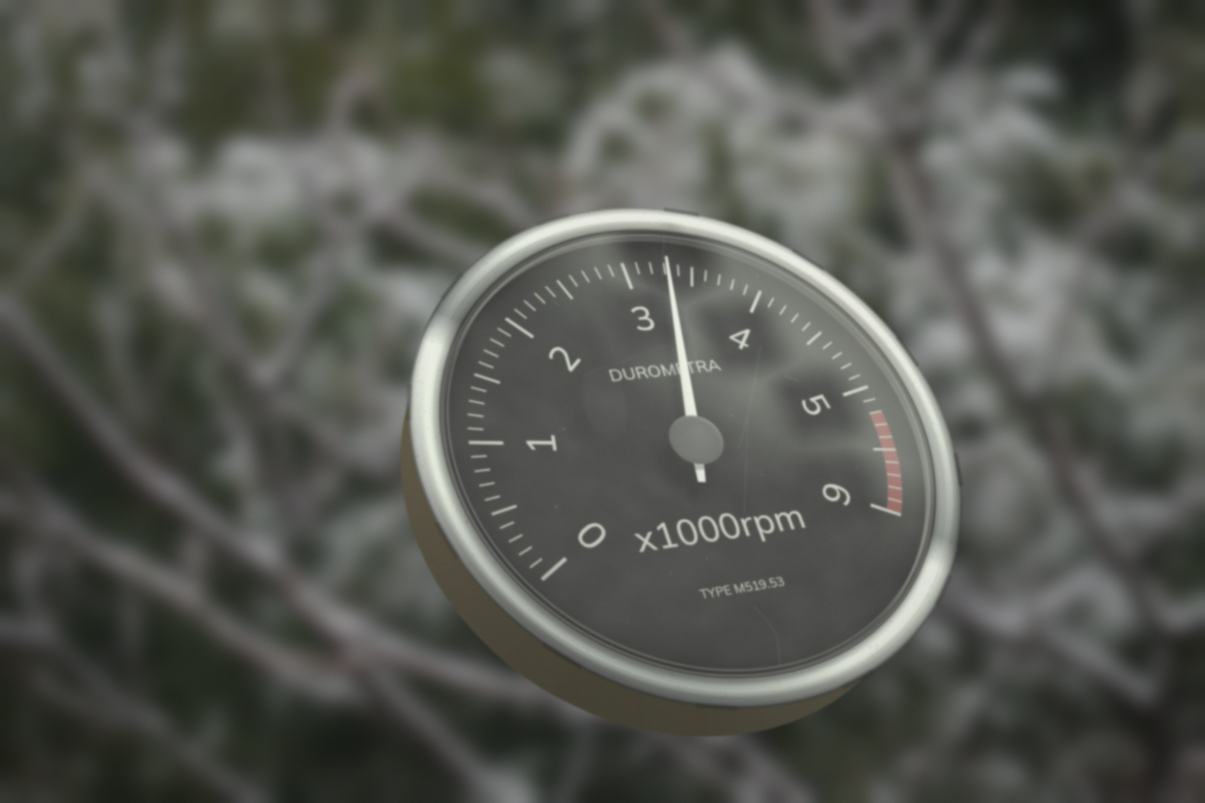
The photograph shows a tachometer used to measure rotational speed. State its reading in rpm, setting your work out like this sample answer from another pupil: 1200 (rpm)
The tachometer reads 3300 (rpm)
